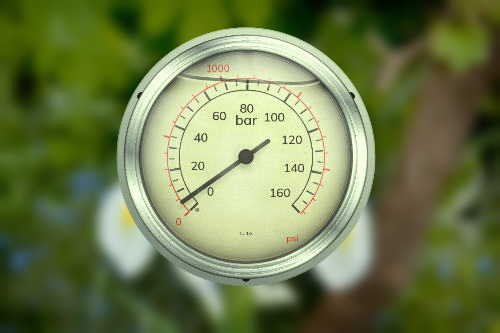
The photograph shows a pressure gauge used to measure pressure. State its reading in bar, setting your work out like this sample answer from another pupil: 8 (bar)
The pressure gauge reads 5 (bar)
